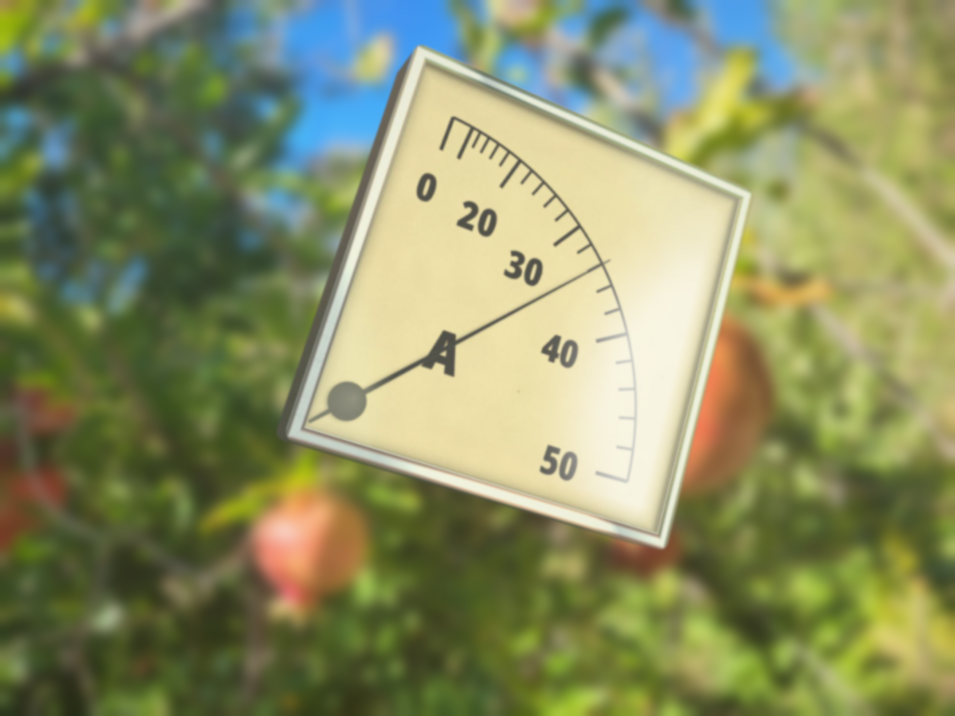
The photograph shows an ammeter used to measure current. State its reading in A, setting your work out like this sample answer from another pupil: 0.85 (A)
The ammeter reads 34 (A)
